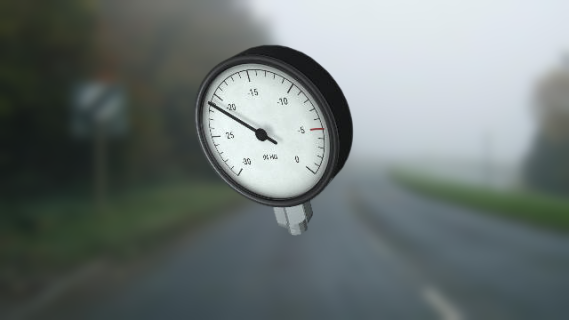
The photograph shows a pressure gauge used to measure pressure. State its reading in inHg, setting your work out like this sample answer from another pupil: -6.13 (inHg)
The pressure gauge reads -21 (inHg)
